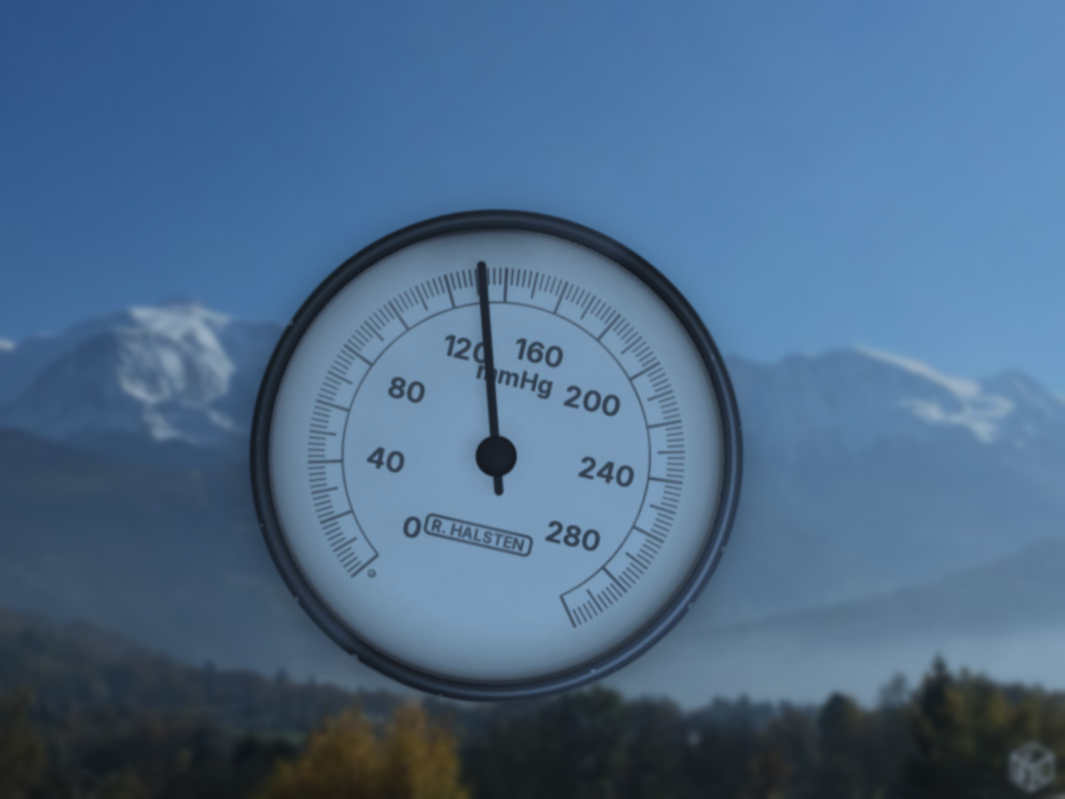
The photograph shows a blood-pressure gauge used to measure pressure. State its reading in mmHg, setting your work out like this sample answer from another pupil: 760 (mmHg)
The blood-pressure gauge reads 132 (mmHg)
